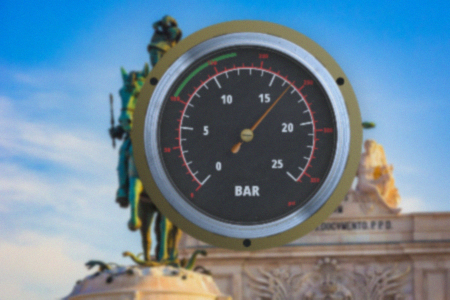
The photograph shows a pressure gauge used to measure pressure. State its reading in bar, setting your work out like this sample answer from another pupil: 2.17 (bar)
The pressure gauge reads 16.5 (bar)
